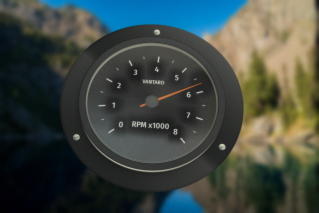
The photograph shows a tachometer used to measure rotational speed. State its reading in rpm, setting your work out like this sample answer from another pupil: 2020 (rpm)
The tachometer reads 5750 (rpm)
